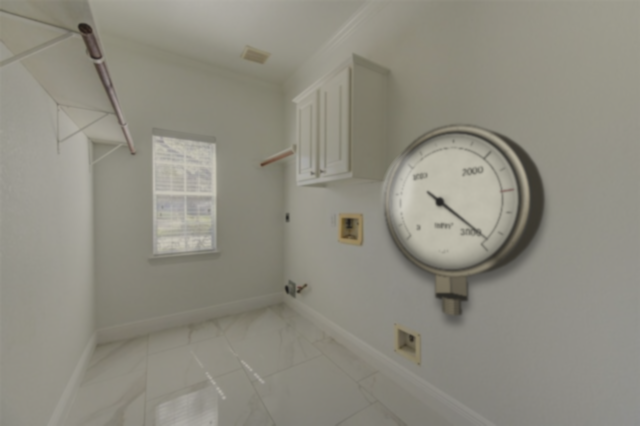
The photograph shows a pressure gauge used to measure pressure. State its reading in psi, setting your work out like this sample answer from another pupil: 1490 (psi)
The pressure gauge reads 2900 (psi)
